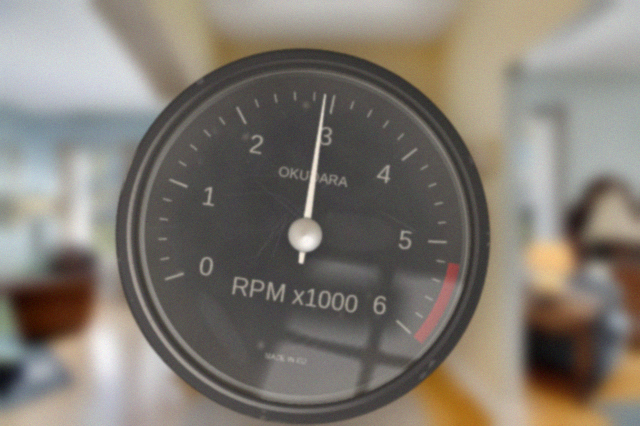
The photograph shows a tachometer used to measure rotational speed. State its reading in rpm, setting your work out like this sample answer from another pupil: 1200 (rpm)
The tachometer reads 2900 (rpm)
